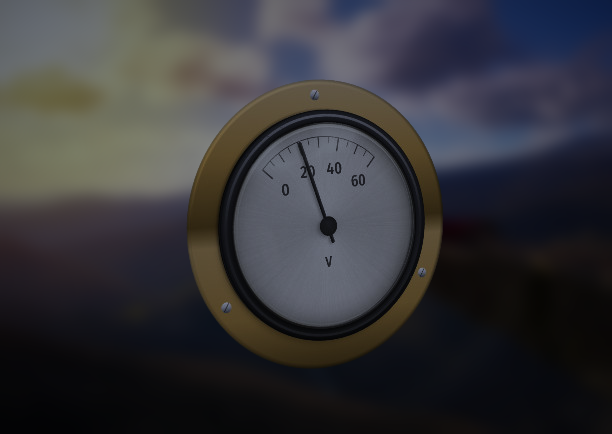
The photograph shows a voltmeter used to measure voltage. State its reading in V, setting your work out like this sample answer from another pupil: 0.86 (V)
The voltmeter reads 20 (V)
